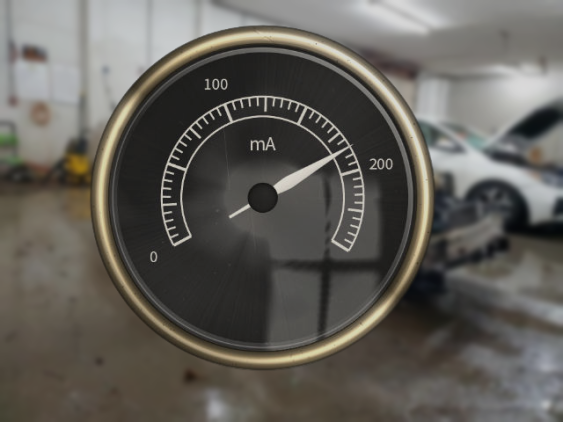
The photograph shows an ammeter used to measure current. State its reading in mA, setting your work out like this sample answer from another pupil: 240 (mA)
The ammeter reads 185 (mA)
